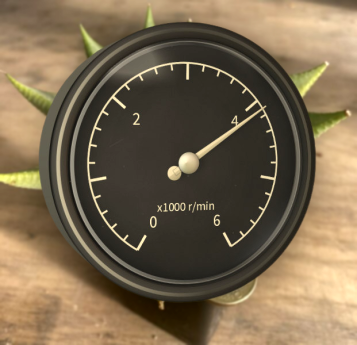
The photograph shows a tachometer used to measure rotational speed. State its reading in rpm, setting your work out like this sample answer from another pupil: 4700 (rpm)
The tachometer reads 4100 (rpm)
